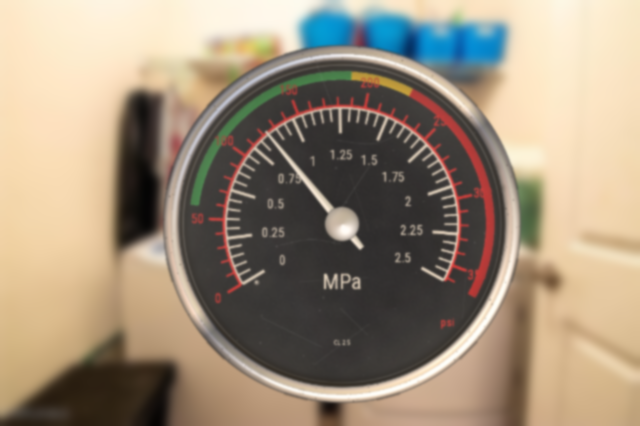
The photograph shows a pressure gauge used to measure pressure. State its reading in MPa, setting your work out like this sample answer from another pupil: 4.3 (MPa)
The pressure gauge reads 0.85 (MPa)
